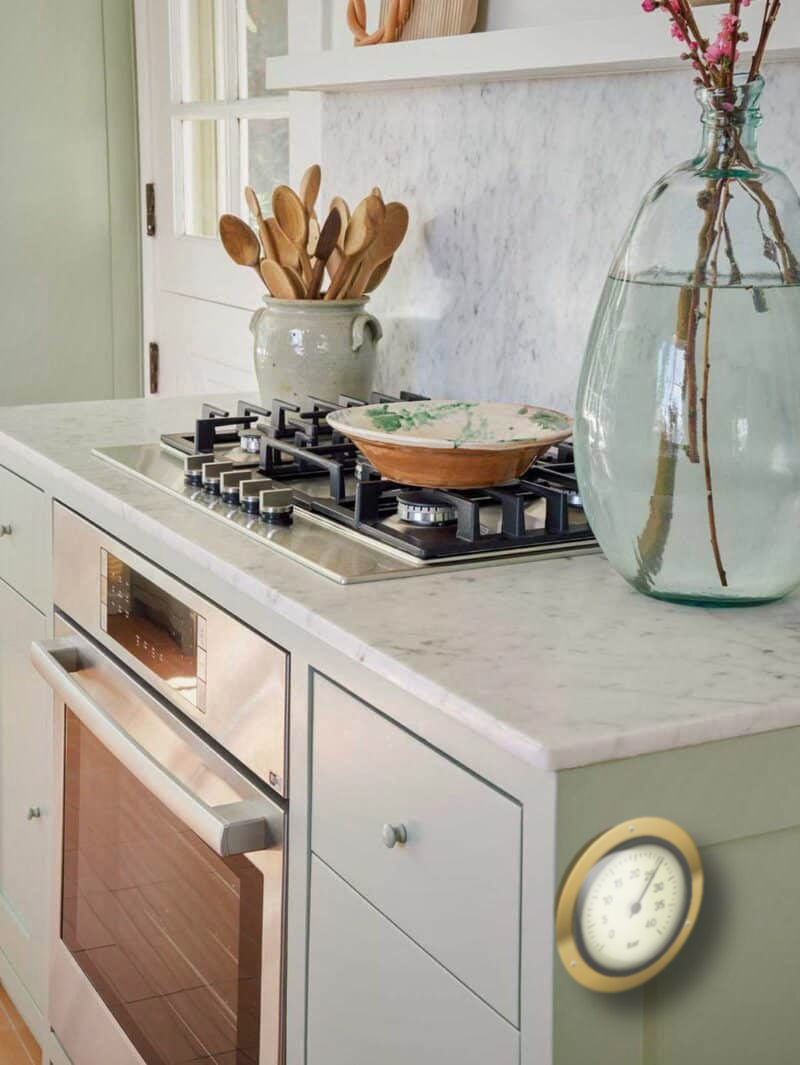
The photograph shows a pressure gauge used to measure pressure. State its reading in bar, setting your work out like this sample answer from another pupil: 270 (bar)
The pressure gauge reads 25 (bar)
